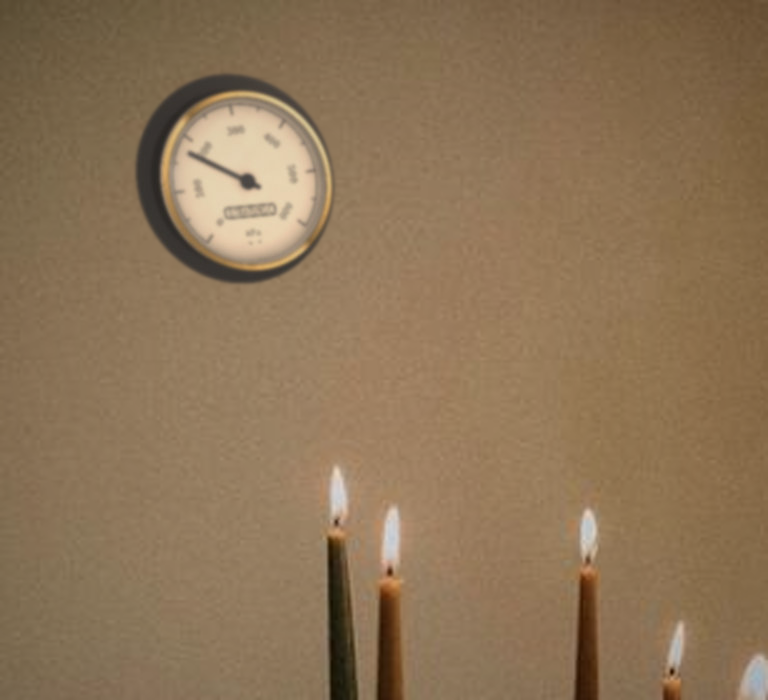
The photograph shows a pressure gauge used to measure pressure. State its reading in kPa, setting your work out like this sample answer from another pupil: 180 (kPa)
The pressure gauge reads 175 (kPa)
